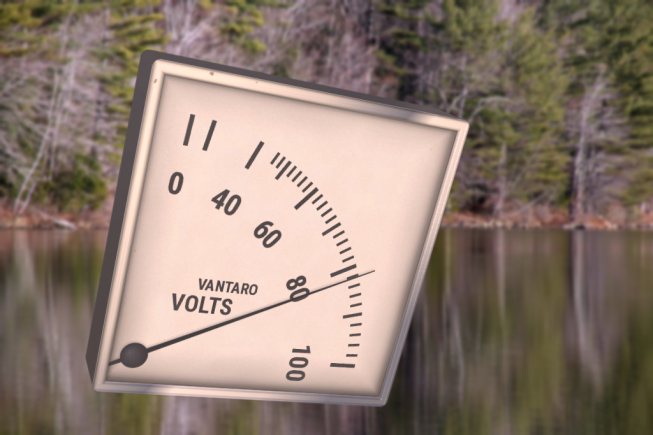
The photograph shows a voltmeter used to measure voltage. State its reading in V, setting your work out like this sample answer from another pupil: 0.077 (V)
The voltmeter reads 82 (V)
